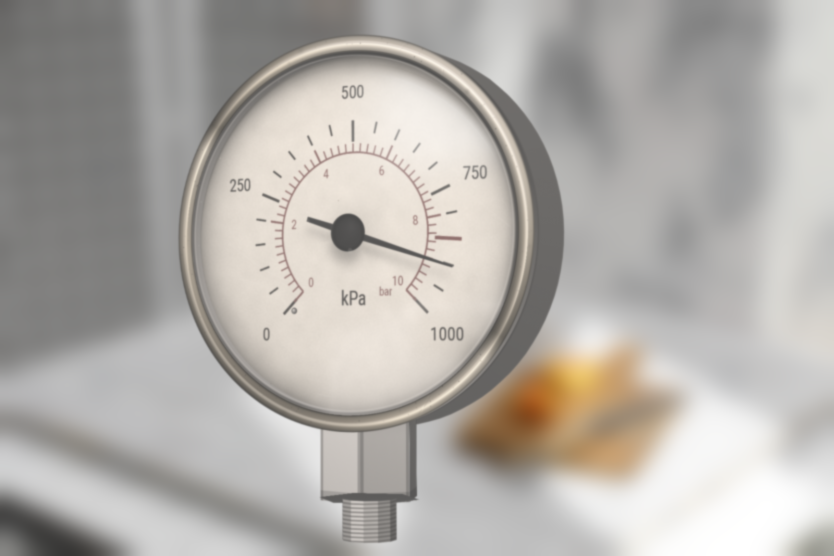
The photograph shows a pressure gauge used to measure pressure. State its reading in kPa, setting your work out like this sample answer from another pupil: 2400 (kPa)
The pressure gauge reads 900 (kPa)
